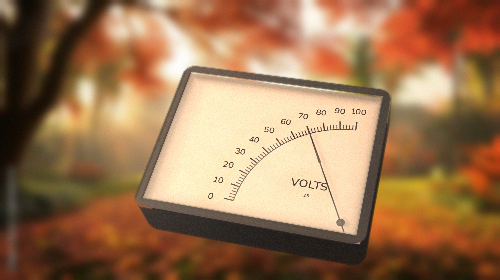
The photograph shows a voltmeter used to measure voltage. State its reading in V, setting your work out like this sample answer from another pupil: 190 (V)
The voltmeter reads 70 (V)
